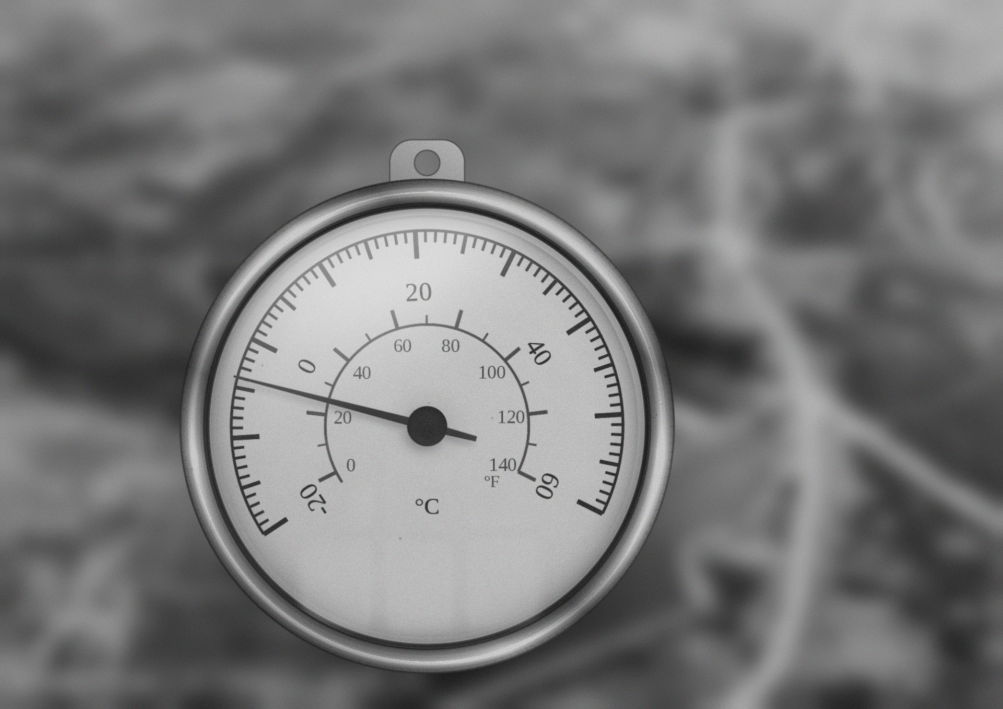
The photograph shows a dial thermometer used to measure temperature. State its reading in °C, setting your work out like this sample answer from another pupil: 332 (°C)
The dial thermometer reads -4 (°C)
